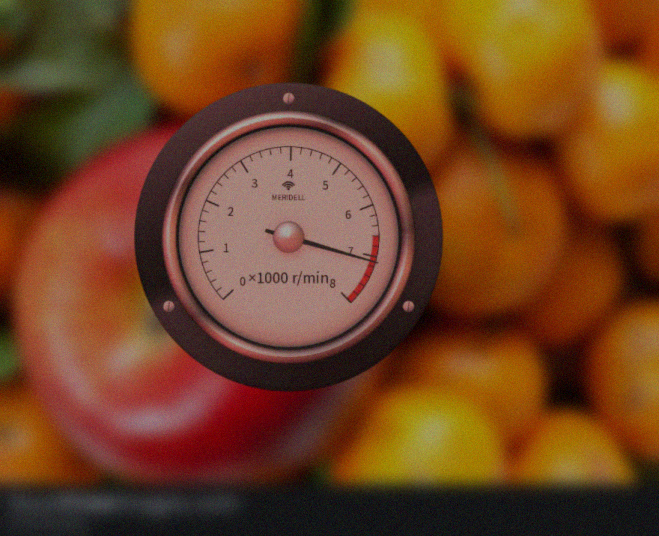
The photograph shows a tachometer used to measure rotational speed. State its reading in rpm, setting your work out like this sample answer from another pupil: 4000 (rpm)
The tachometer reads 7100 (rpm)
